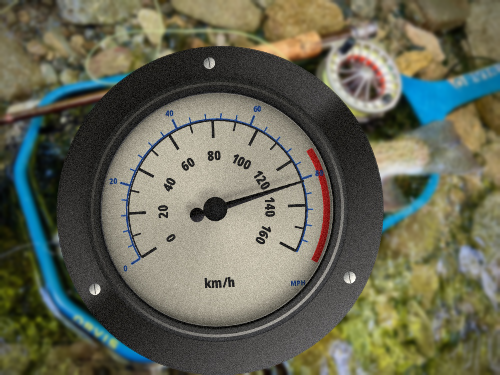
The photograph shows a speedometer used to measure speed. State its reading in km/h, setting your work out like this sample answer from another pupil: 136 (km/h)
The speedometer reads 130 (km/h)
